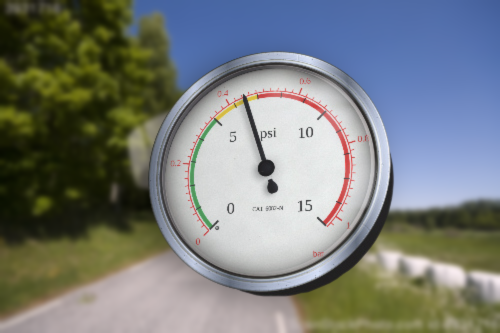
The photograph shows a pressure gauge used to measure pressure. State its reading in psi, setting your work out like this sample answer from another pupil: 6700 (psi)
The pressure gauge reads 6.5 (psi)
